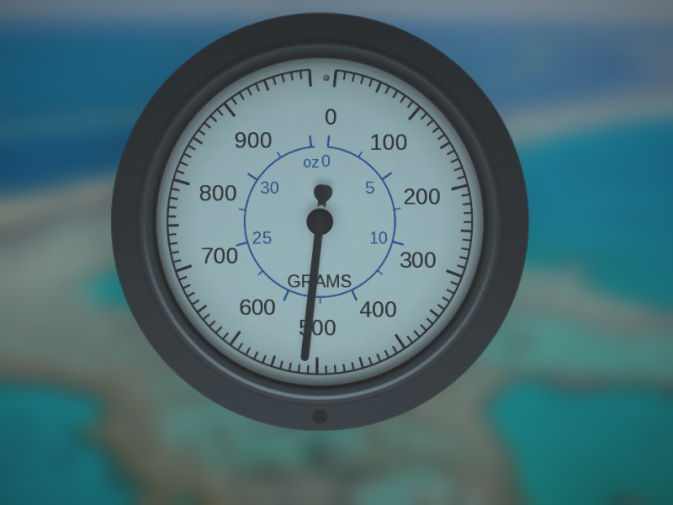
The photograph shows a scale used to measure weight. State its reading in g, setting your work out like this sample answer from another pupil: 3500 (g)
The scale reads 515 (g)
